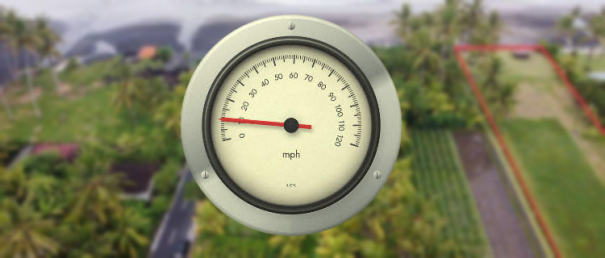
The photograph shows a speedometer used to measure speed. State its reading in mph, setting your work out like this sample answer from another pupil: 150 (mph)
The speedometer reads 10 (mph)
